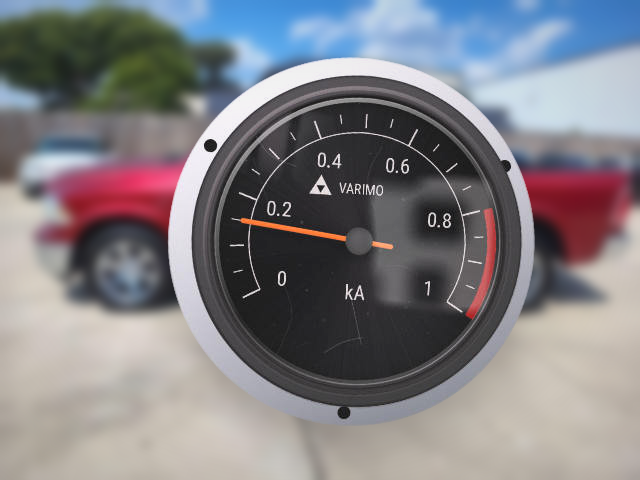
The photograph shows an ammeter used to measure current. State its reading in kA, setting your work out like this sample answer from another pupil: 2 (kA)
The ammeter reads 0.15 (kA)
